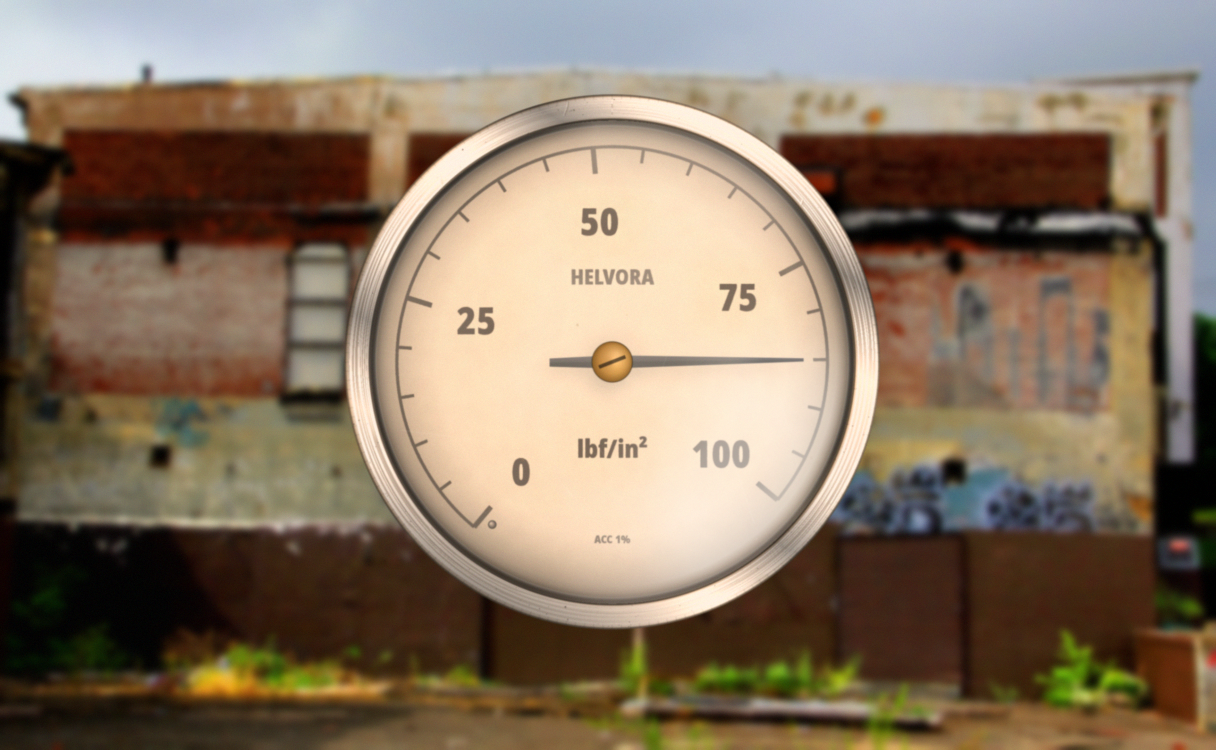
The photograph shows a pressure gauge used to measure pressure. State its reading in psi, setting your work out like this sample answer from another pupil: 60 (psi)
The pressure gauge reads 85 (psi)
